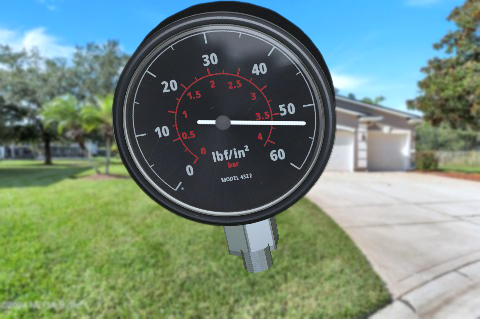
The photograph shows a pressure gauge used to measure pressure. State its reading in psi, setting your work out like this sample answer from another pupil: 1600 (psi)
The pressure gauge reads 52.5 (psi)
